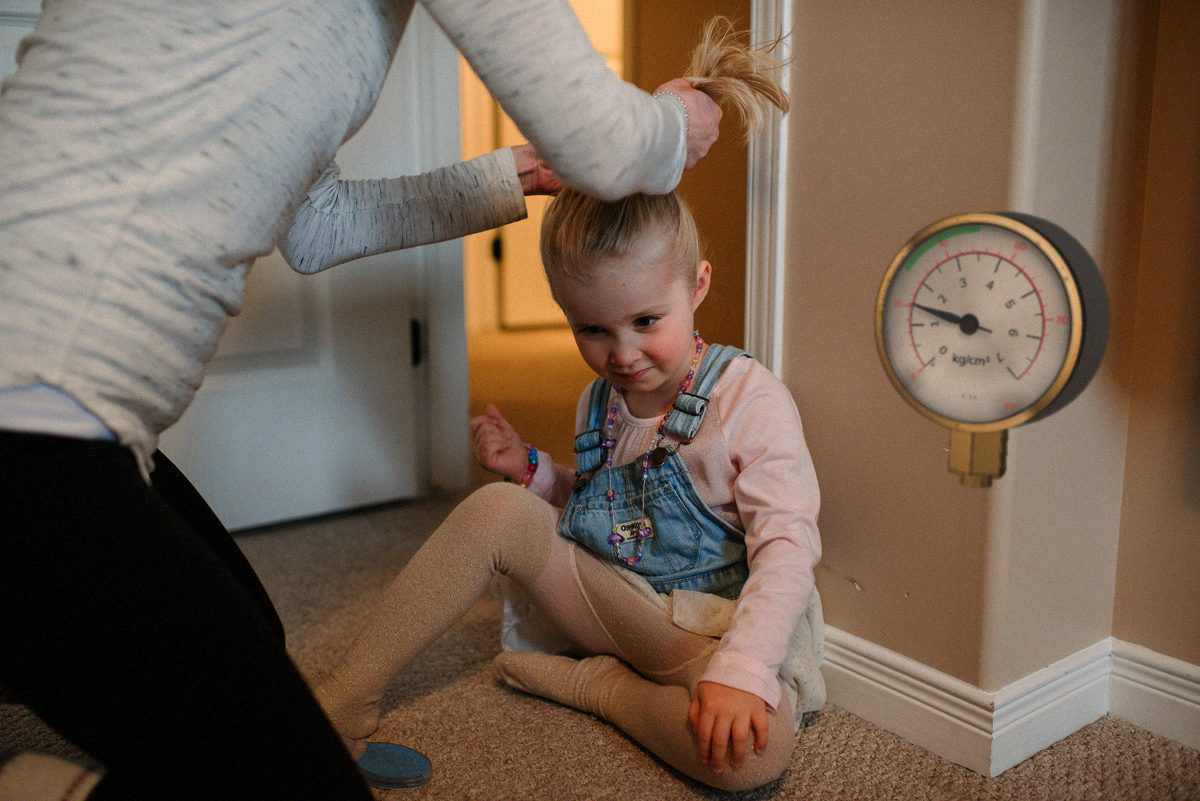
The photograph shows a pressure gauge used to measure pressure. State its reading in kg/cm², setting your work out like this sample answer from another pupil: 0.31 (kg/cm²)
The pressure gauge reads 1.5 (kg/cm²)
